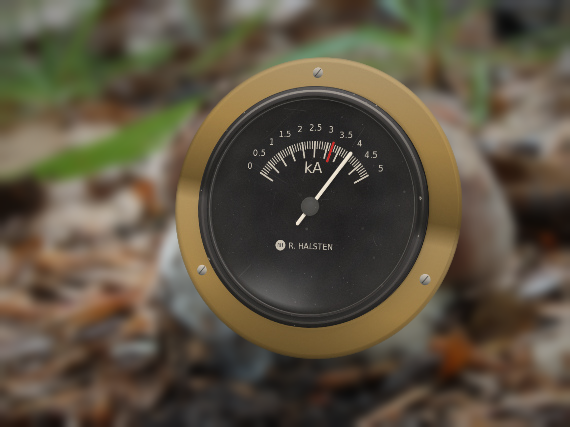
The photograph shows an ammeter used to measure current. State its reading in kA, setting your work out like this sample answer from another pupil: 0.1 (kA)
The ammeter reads 4 (kA)
